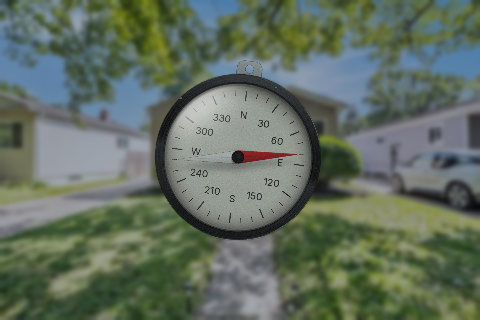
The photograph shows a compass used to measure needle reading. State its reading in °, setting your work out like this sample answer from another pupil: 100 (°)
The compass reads 80 (°)
